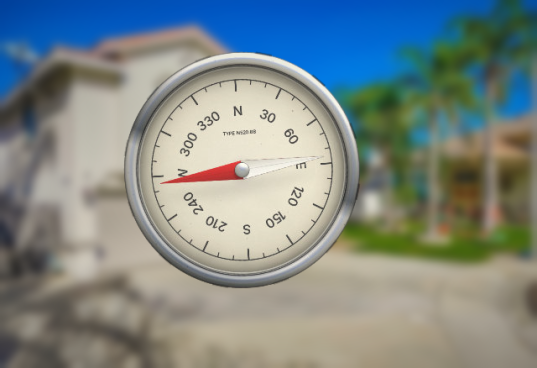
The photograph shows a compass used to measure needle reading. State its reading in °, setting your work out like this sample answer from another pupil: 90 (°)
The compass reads 265 (°)
